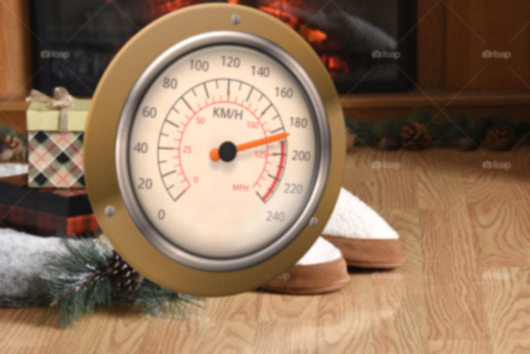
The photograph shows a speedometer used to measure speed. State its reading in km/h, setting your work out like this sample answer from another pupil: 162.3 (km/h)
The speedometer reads 185 (km/h)
